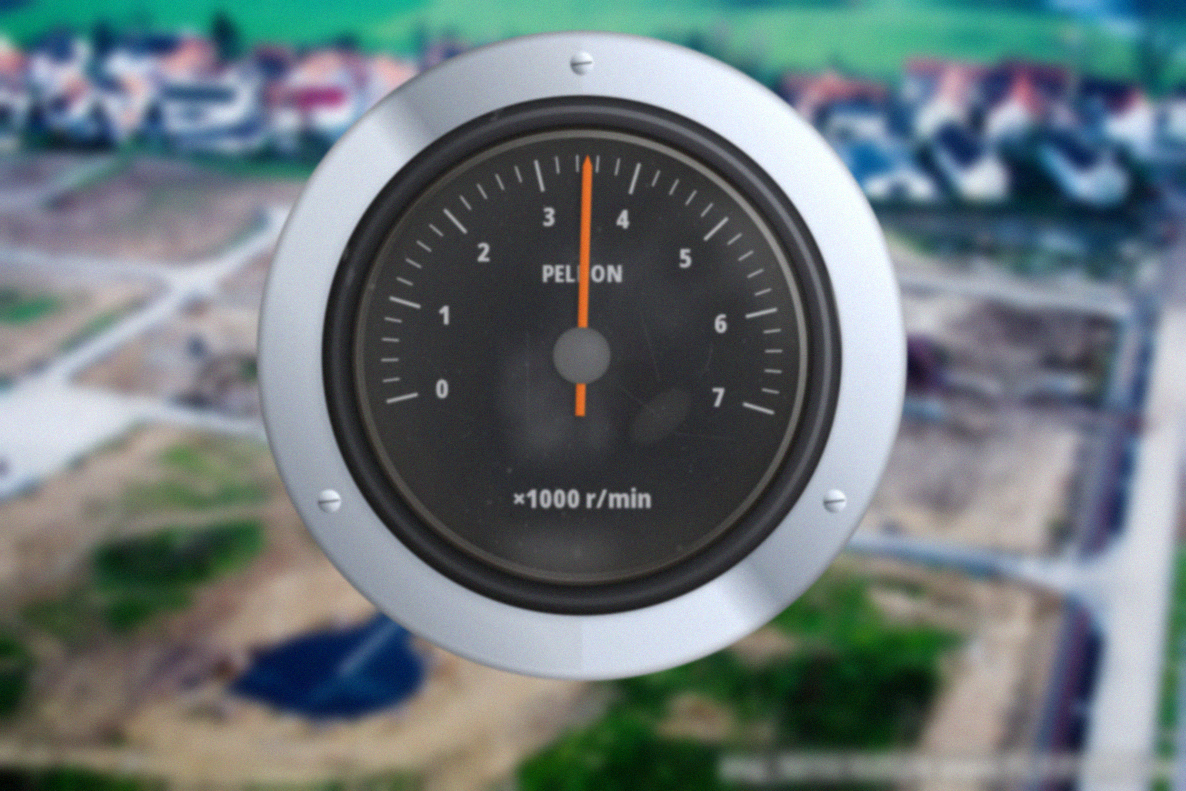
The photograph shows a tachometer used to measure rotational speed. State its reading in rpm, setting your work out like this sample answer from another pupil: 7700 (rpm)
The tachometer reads 3500 (rpm)
